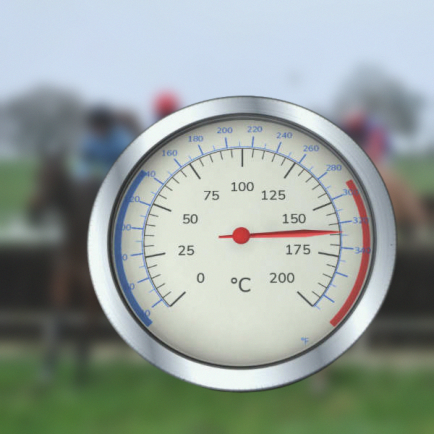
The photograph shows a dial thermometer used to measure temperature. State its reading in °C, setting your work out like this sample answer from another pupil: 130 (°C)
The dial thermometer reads 165 (°C)
